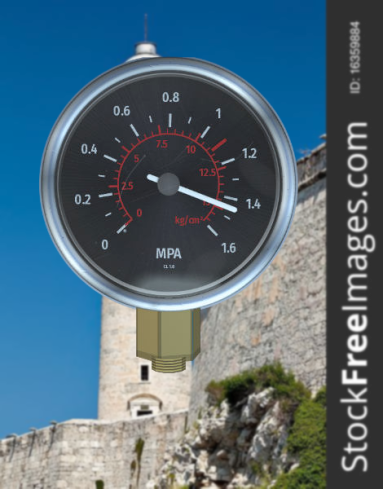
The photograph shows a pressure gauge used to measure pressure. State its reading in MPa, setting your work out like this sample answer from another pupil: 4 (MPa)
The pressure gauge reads 1.45 (MPa)
